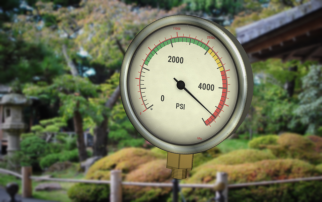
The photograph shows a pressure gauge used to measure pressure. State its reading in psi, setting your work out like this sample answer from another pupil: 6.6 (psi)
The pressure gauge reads 4700 (psi)
